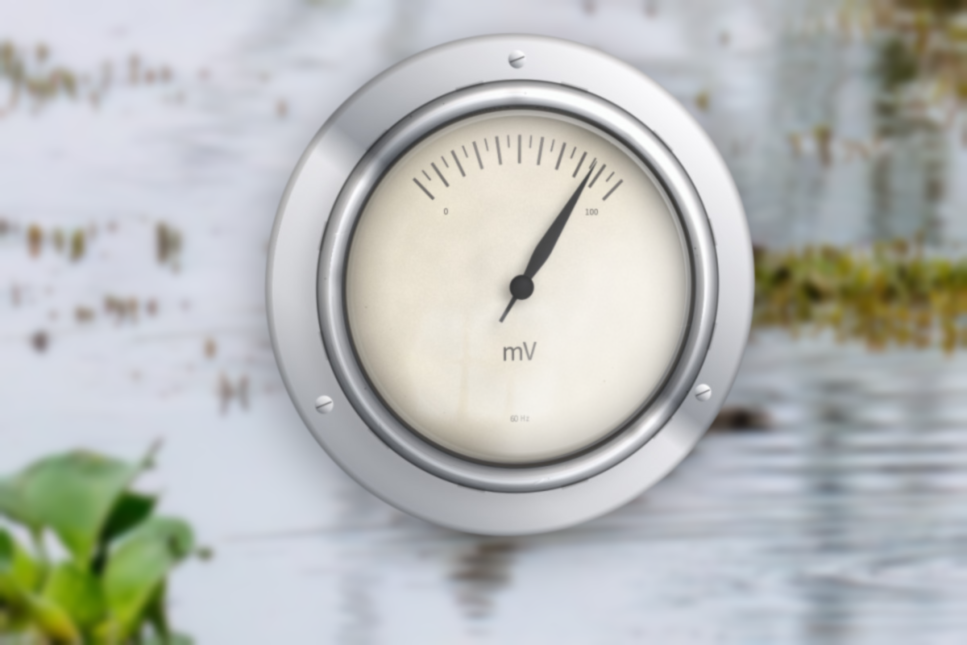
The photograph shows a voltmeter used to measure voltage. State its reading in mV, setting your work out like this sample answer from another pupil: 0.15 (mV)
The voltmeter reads 85 (mV)
